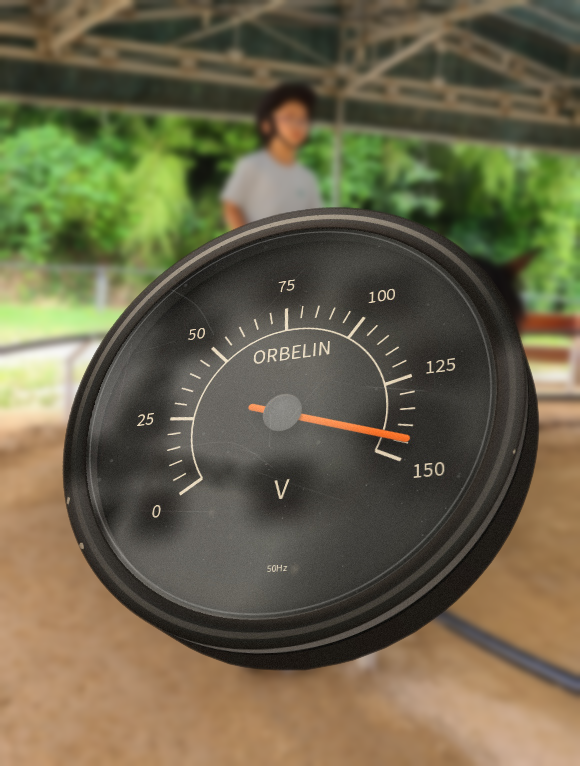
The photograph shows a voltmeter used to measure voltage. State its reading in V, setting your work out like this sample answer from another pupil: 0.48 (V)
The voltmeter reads 145 (V)
